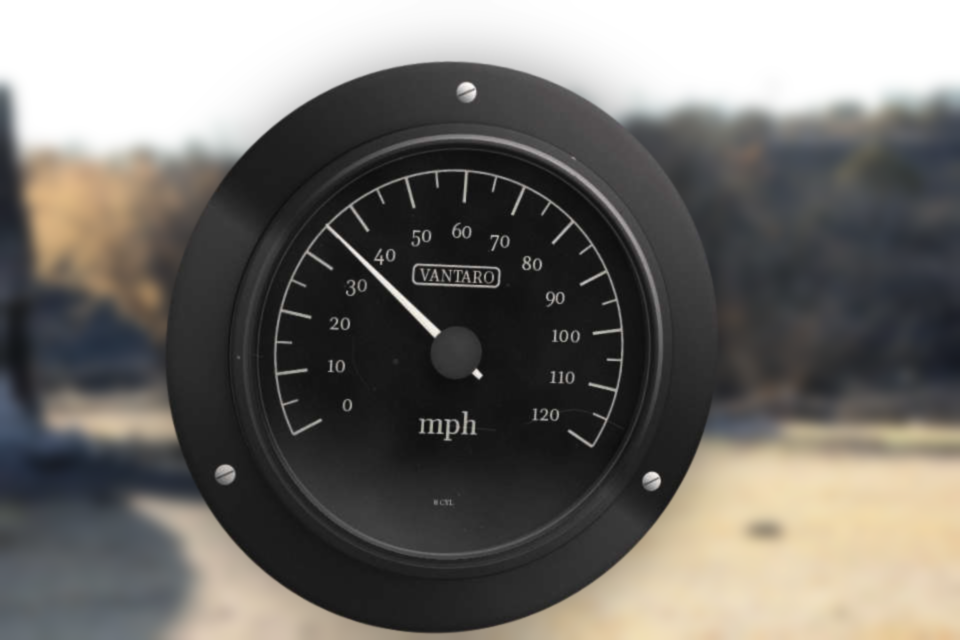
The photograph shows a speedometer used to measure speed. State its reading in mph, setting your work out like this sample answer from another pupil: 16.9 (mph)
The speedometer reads 35 (mph)
